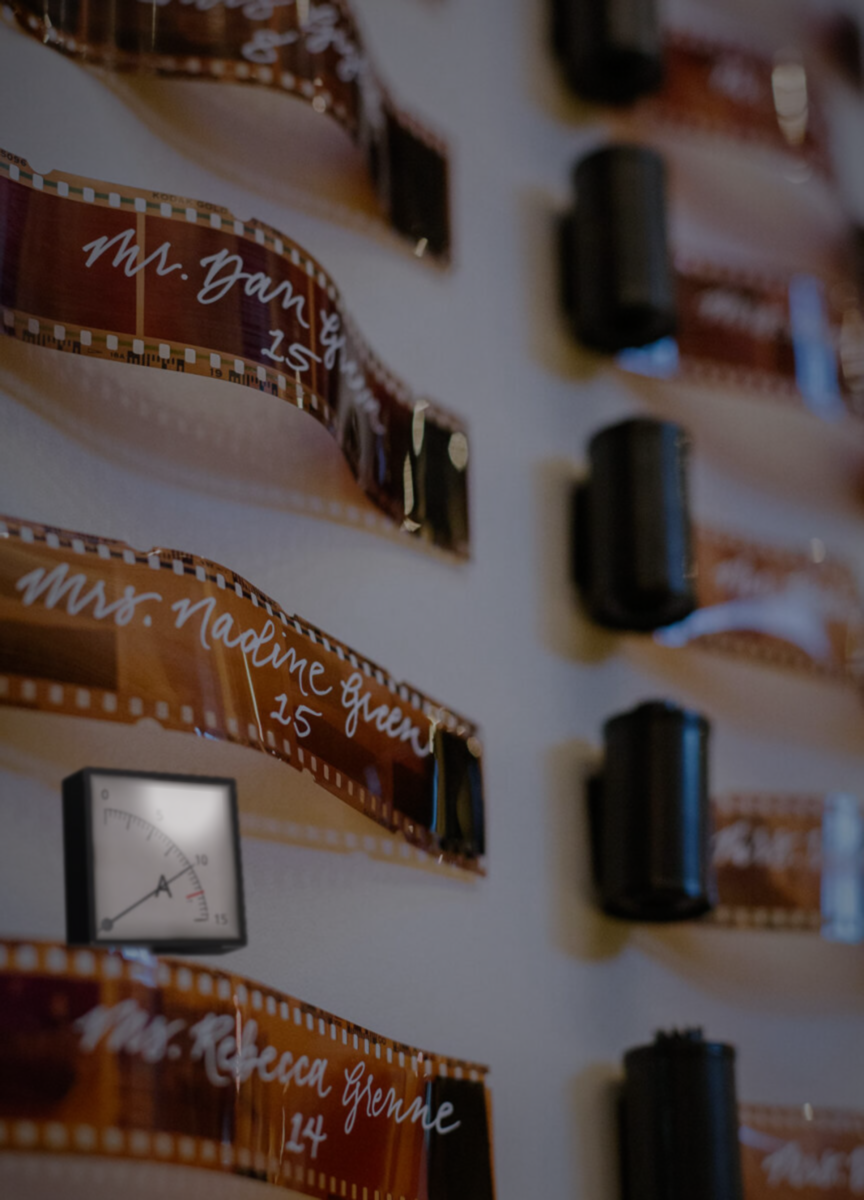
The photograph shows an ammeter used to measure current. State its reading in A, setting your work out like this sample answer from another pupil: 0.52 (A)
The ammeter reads 10 (A)
